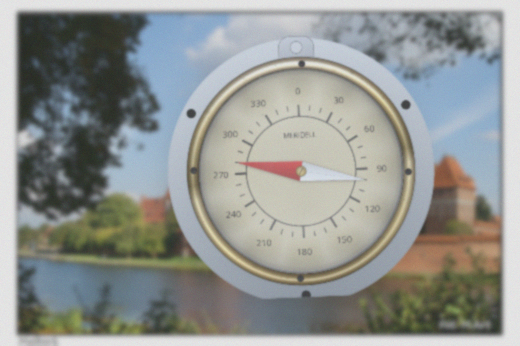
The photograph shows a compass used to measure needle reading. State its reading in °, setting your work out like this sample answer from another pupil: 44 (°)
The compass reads 280 (°)
